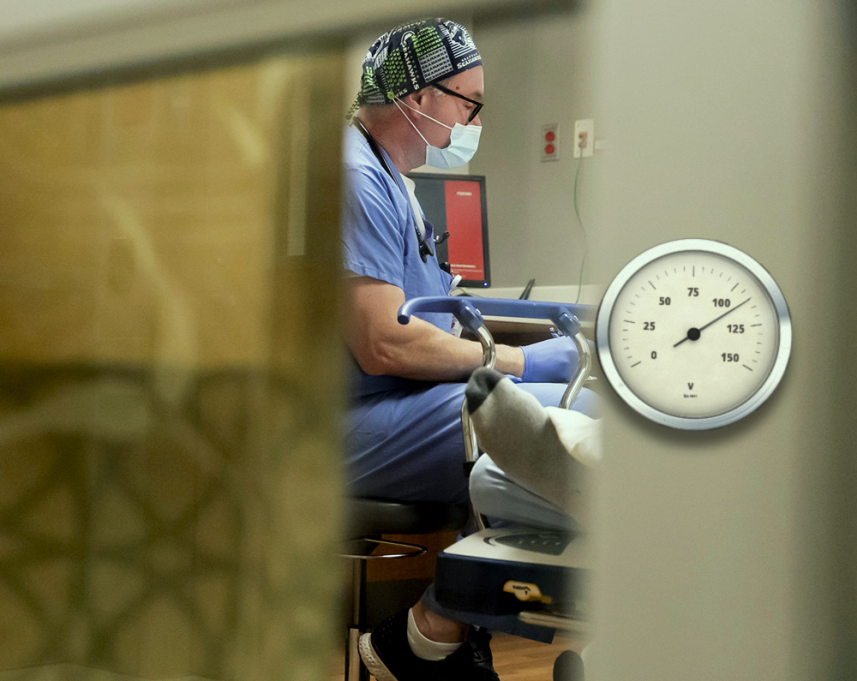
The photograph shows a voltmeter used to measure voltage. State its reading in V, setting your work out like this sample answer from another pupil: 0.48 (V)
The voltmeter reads 110 (V)
